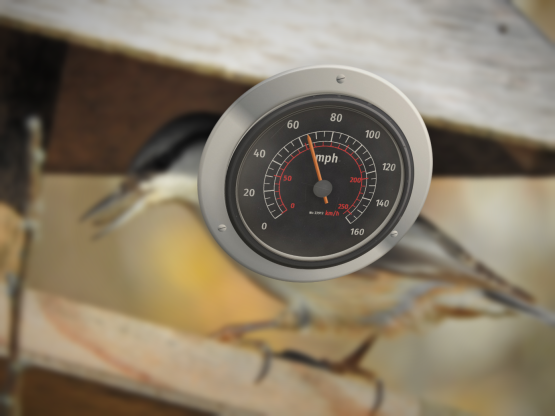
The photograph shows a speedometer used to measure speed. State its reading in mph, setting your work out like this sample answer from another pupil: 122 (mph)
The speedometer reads 65 (mph)
